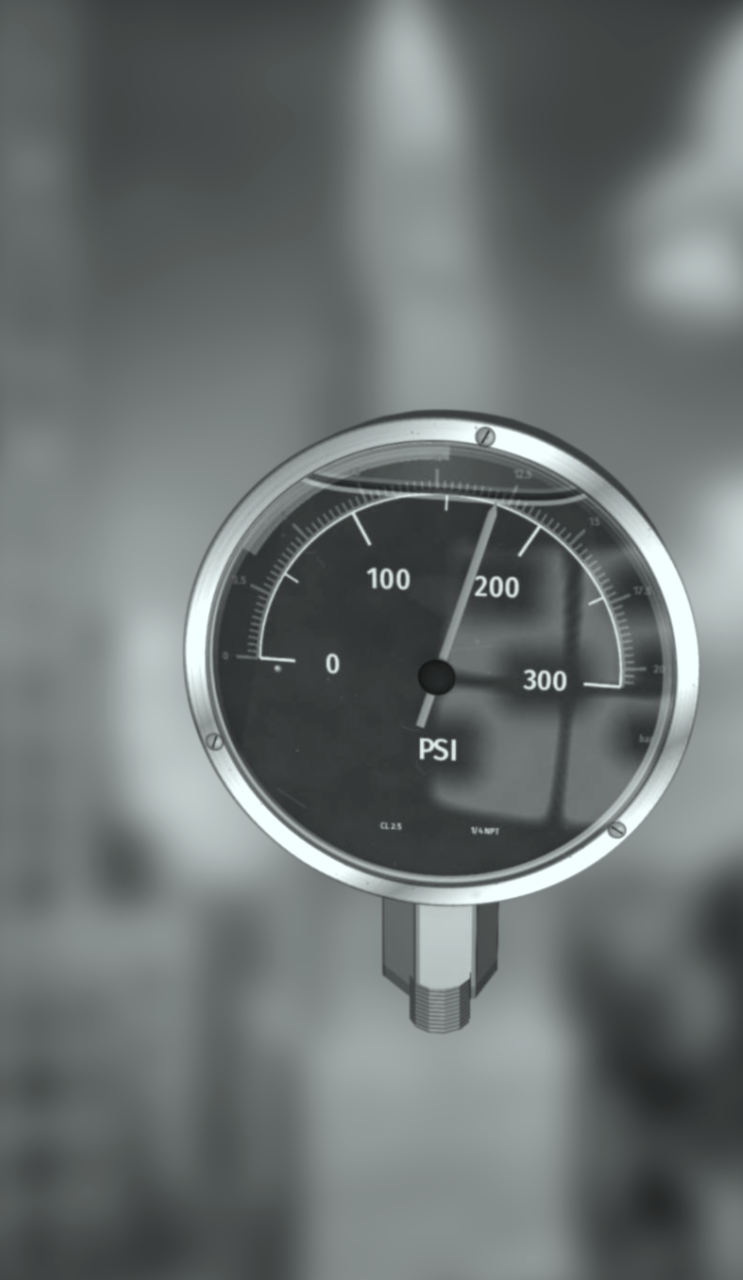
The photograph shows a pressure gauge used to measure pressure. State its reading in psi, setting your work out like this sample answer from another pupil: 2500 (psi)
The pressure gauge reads 175 (psi)
